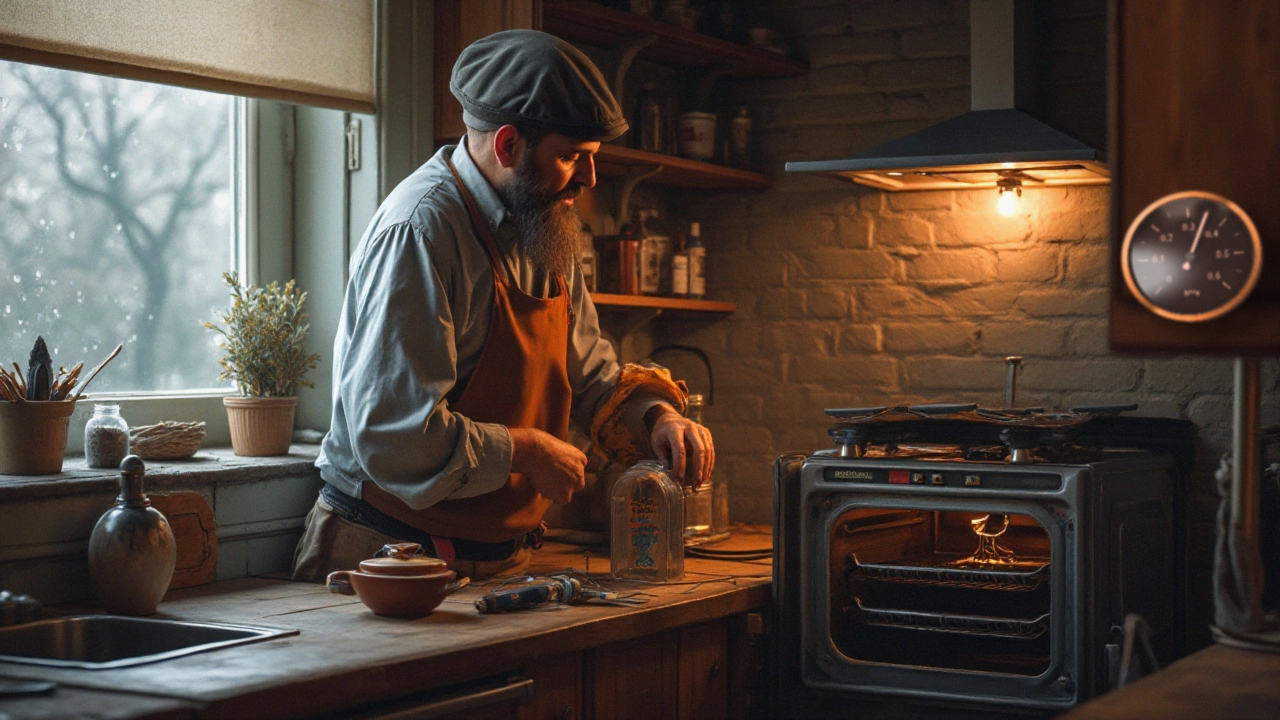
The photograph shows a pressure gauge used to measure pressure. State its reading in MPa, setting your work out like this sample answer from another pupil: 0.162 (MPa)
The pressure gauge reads 0.35 (MPa)
